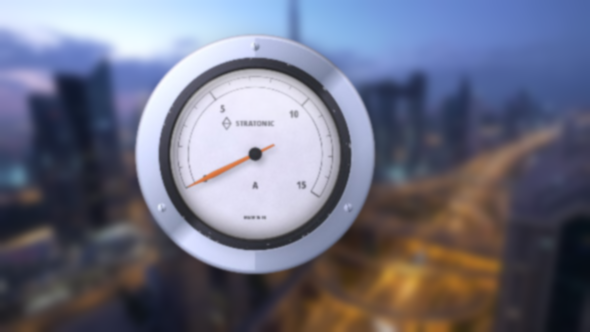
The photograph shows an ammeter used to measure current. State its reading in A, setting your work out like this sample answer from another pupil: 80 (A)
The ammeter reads 0 (A)
